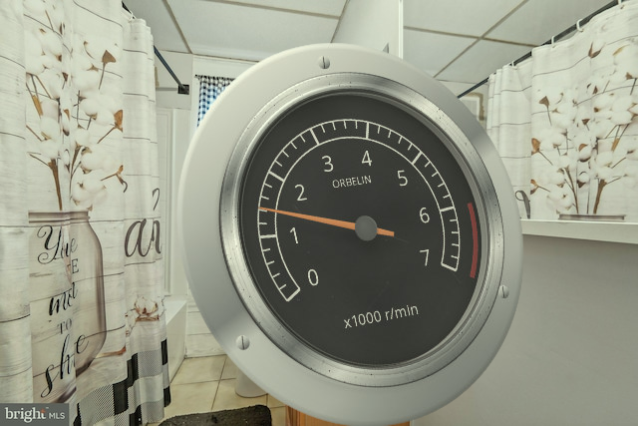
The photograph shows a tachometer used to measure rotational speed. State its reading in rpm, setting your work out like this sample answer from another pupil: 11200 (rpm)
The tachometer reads 1400 (rpm)
